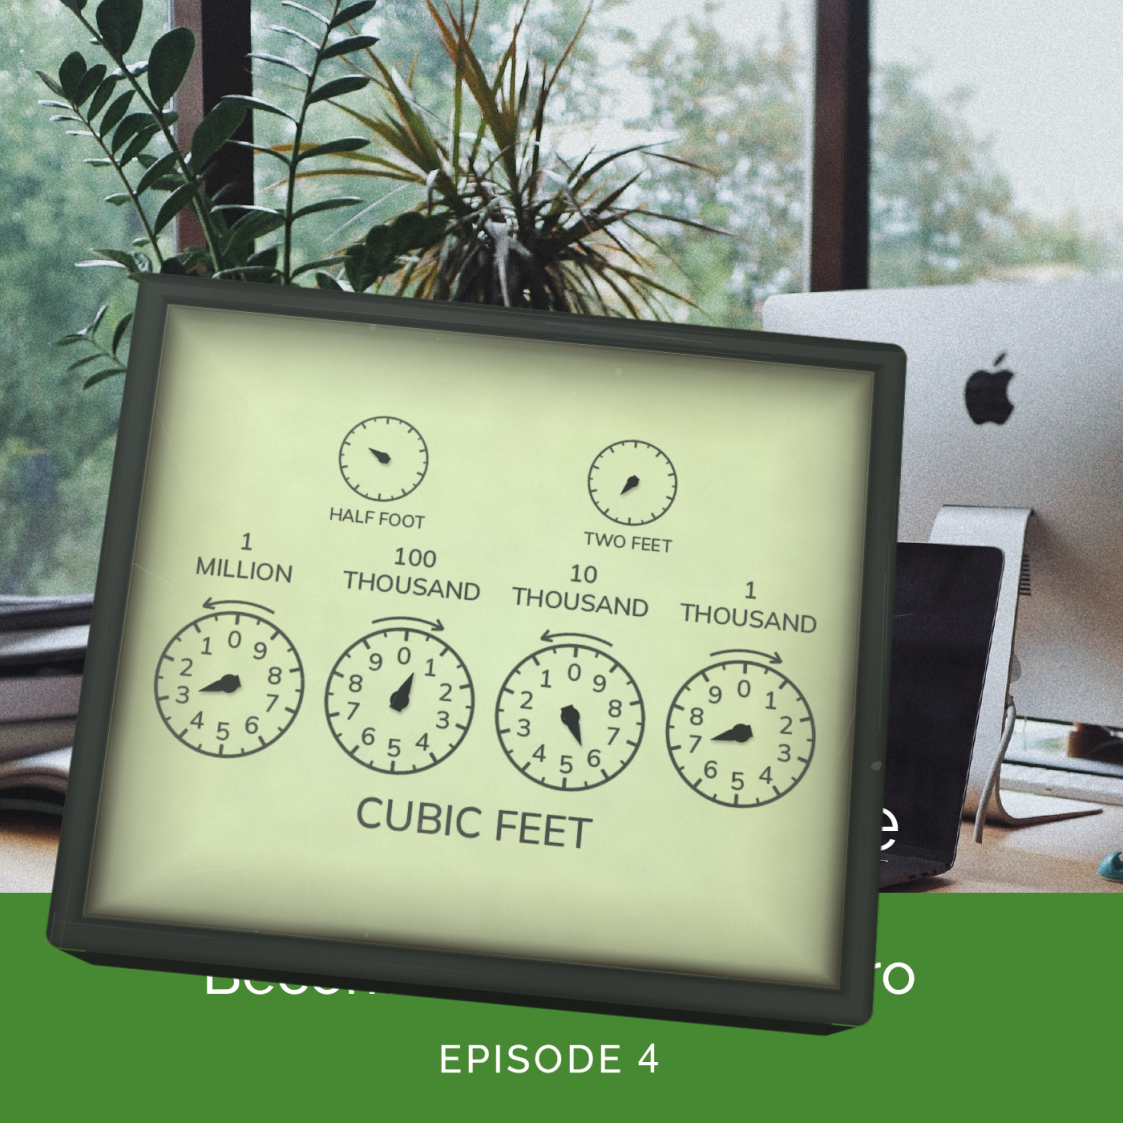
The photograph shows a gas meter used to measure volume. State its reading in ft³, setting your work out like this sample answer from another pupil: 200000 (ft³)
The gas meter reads 305700 (ft³)
